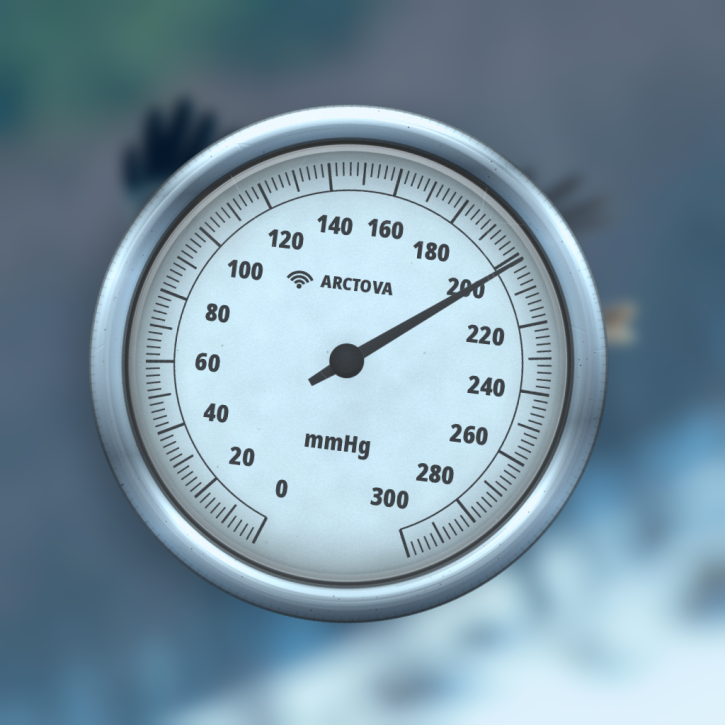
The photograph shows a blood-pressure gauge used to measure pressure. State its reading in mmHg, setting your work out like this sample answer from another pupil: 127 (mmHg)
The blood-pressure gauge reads 202 (mmHg)
